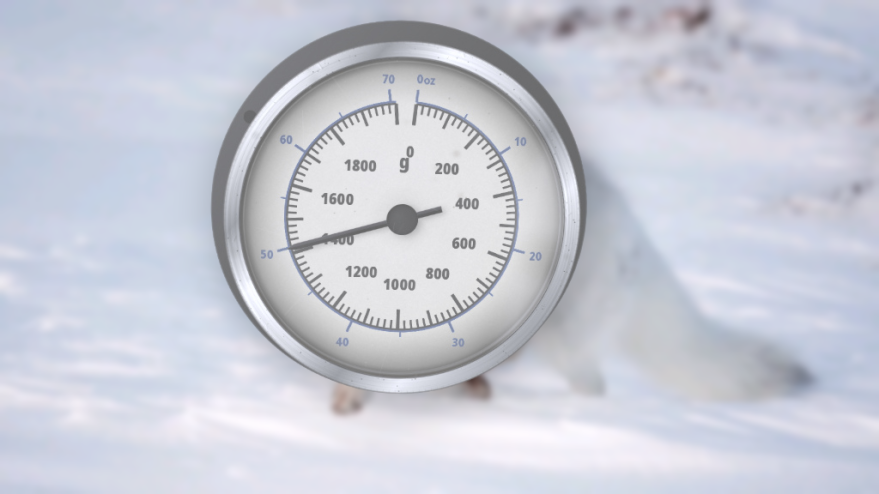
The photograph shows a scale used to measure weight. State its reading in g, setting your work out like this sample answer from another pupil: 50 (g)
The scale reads 1420 (g)
